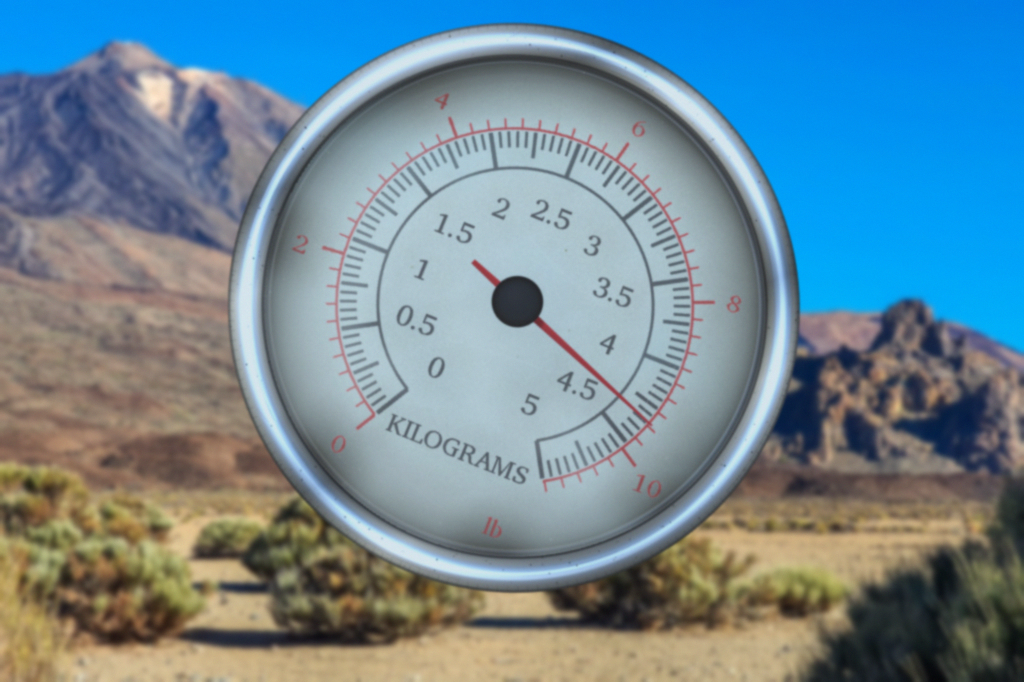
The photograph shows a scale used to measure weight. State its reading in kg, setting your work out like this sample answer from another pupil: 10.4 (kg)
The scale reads 4.35 (kg)
